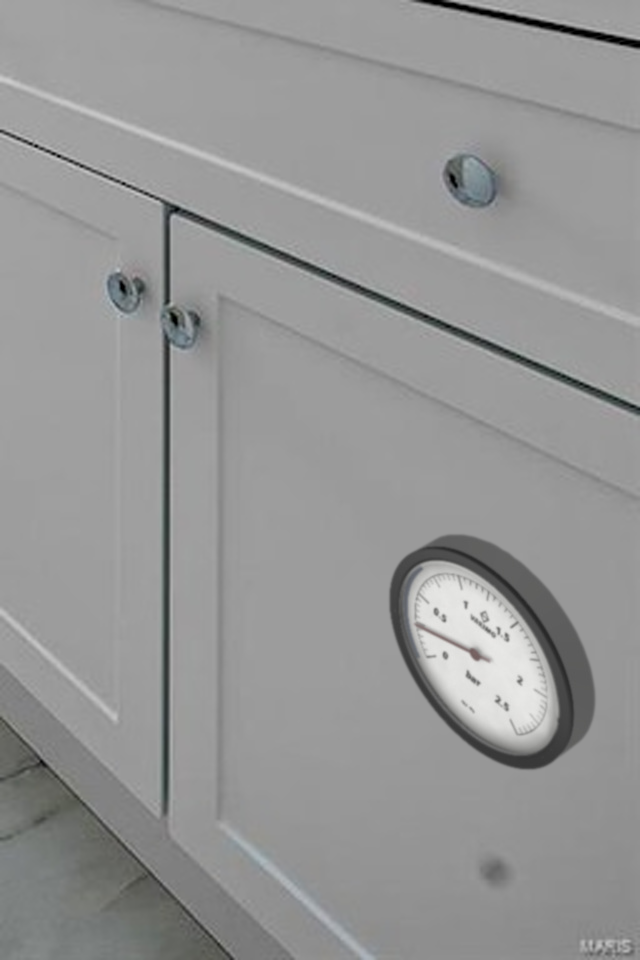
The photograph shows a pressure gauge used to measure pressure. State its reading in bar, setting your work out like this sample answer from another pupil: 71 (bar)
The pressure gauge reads 0.25 (bar)
